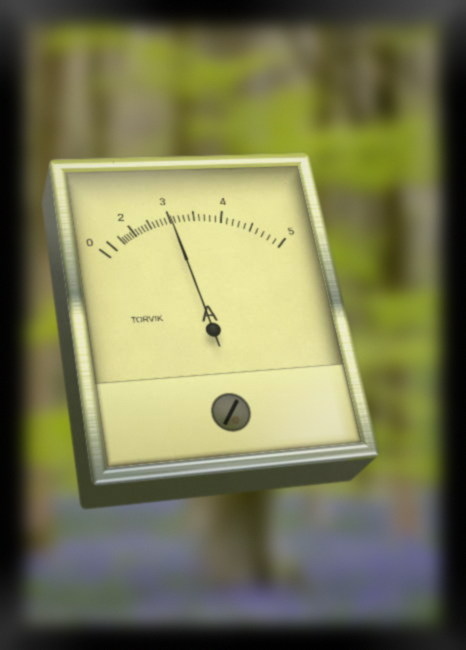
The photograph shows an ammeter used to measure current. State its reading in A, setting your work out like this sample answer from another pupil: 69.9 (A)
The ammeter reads 3 (A)
